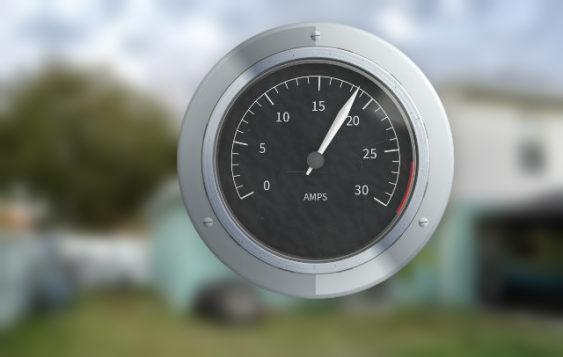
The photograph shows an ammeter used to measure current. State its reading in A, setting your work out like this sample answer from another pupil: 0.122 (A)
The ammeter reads 18.5 (A)
